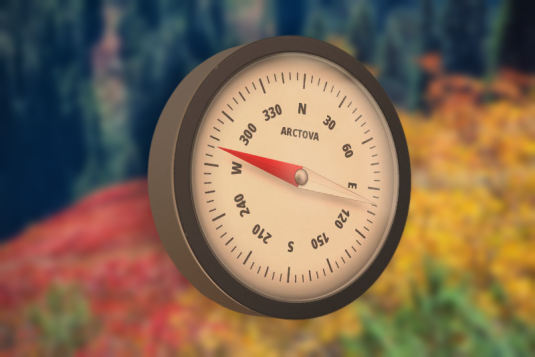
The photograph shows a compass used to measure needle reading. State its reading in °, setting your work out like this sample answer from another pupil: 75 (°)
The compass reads 280 (°)
